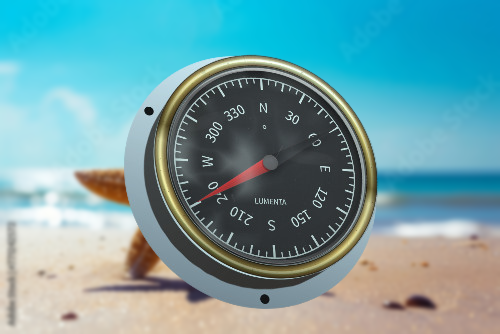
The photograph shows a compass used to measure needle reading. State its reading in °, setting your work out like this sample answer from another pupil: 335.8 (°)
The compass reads 240 (°)
